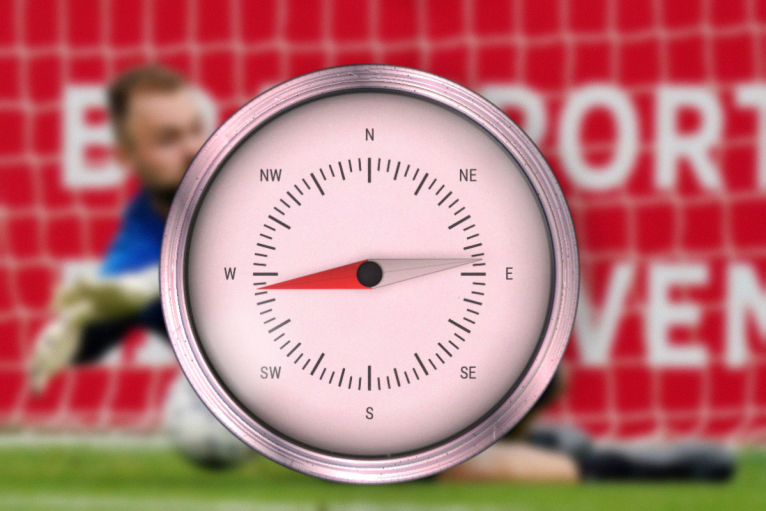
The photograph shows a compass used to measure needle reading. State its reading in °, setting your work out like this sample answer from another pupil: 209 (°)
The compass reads 262.5 (°)
